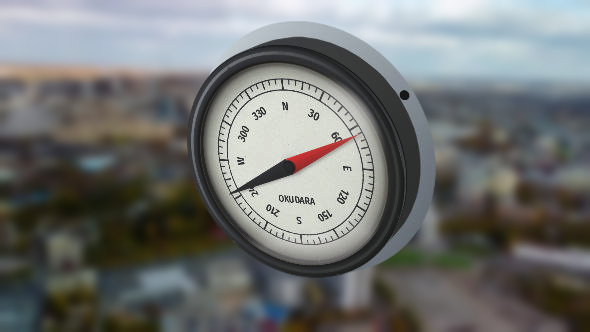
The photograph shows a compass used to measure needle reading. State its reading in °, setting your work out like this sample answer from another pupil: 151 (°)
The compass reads 65 (°)
